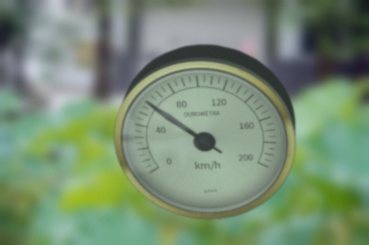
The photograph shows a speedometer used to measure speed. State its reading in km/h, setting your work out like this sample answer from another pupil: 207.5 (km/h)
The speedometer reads 60 (km/h)
